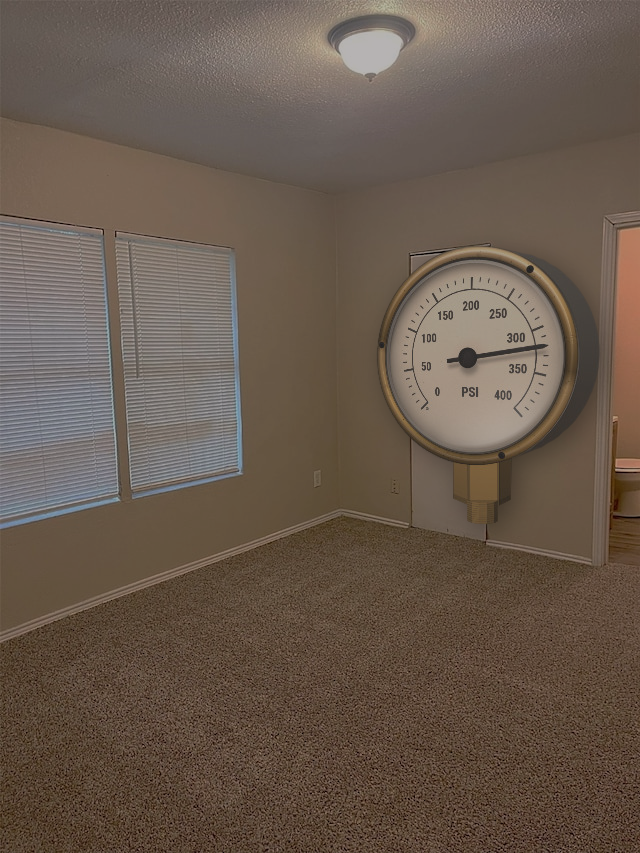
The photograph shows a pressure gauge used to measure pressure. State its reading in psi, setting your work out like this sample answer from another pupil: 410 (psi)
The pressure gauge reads 320 (psi)
